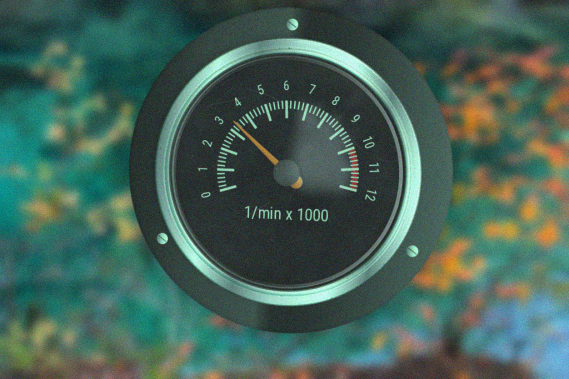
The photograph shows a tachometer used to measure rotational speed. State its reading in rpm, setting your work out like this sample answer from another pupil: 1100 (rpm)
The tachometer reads 3400 (rpm)
